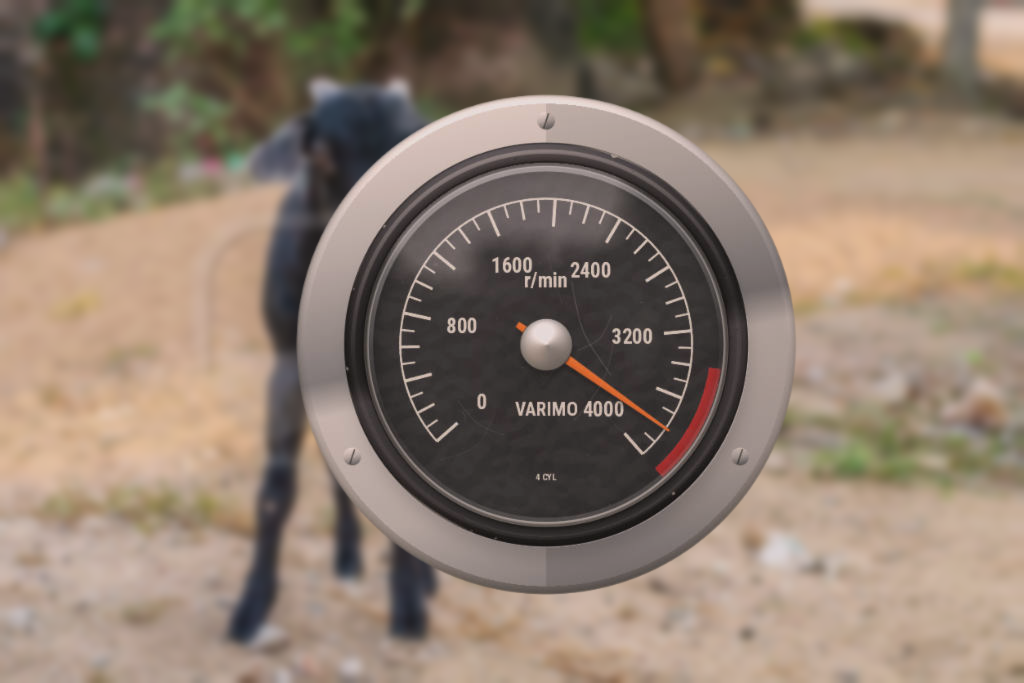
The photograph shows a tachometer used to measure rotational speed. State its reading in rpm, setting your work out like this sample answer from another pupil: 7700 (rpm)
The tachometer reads 3800 (rpm)
